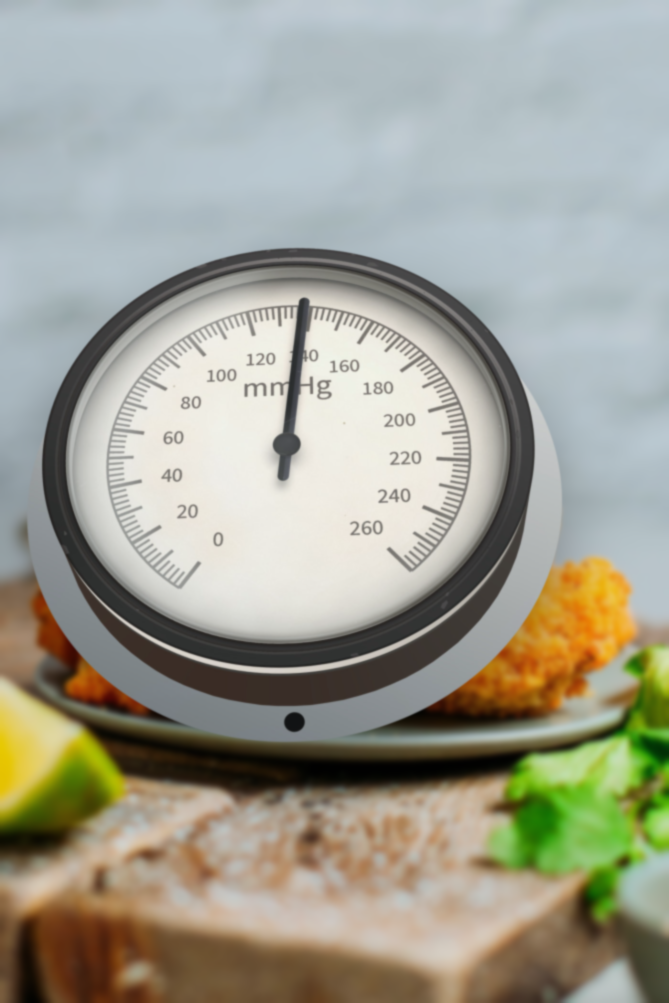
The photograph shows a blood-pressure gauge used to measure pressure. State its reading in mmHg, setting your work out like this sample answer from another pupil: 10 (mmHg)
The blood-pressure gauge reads 138 (mmHg)
